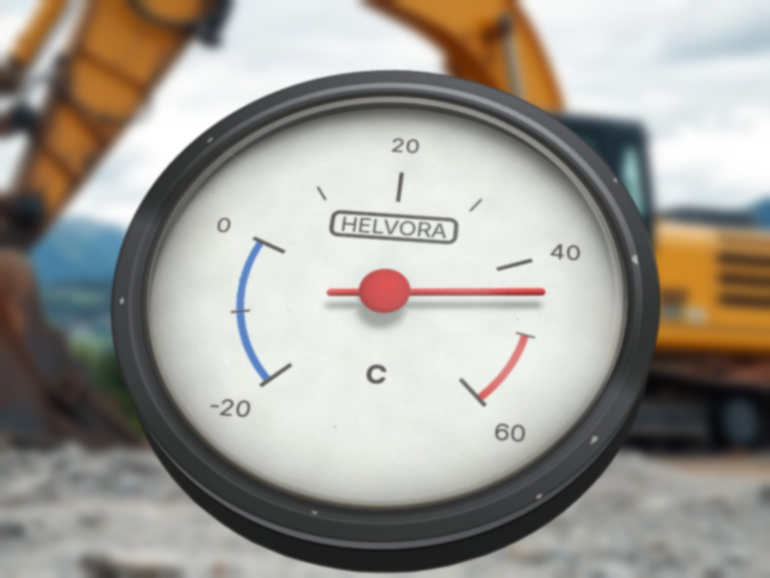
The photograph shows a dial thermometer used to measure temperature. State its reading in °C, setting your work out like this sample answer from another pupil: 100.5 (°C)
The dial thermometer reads 45 (°C)
